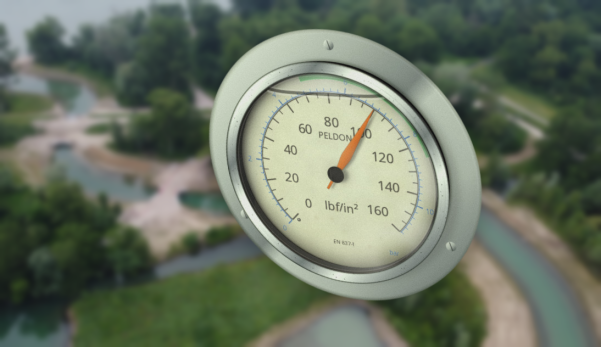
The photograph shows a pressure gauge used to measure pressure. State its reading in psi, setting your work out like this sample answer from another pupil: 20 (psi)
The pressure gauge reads 100 (psi)
